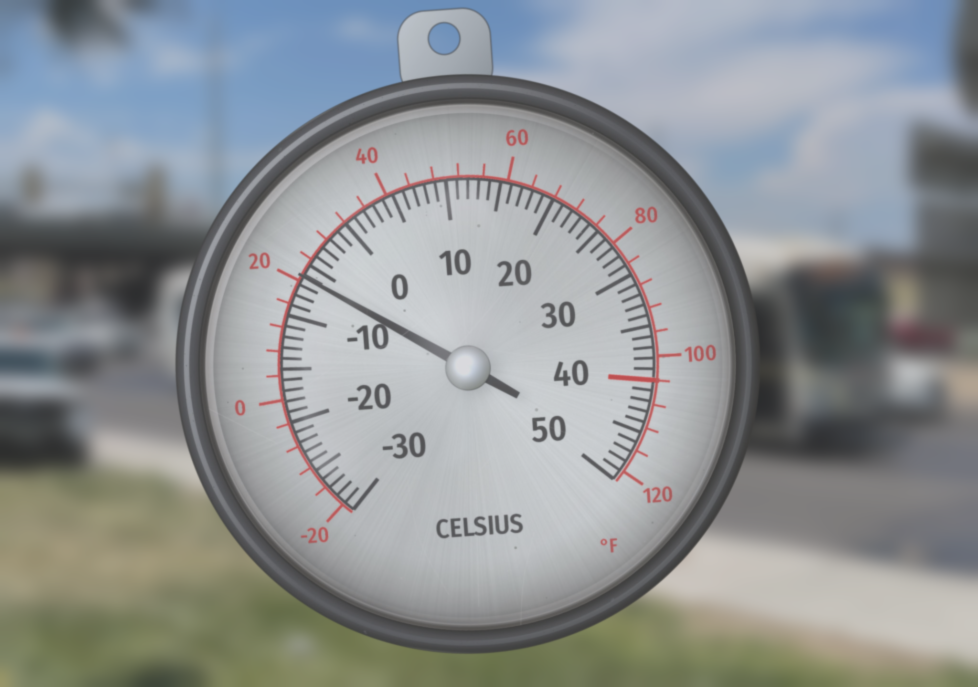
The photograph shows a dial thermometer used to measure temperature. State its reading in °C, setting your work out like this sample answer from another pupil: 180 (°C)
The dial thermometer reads -6 (°C)
